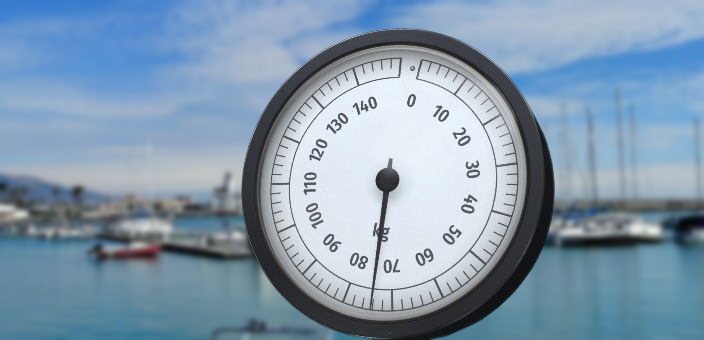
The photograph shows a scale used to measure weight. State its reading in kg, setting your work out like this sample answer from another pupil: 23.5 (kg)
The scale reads 74 (kg)
